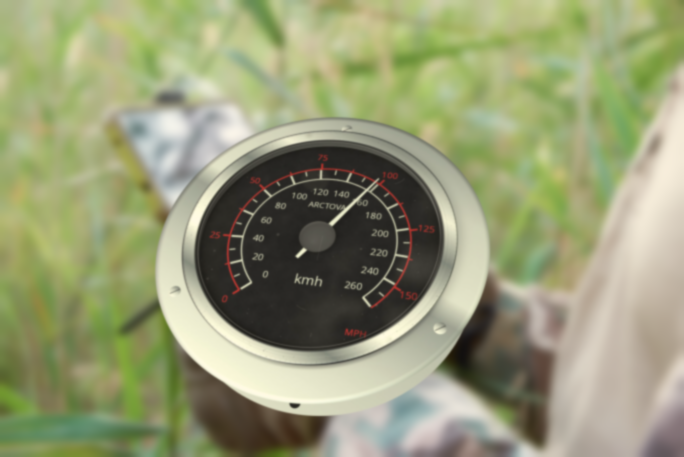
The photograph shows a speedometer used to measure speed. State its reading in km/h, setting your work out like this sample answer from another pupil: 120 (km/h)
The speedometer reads 160 (km/h)
